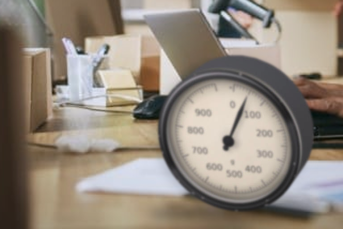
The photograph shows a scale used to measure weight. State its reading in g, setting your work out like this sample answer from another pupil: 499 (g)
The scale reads 50 (g)
